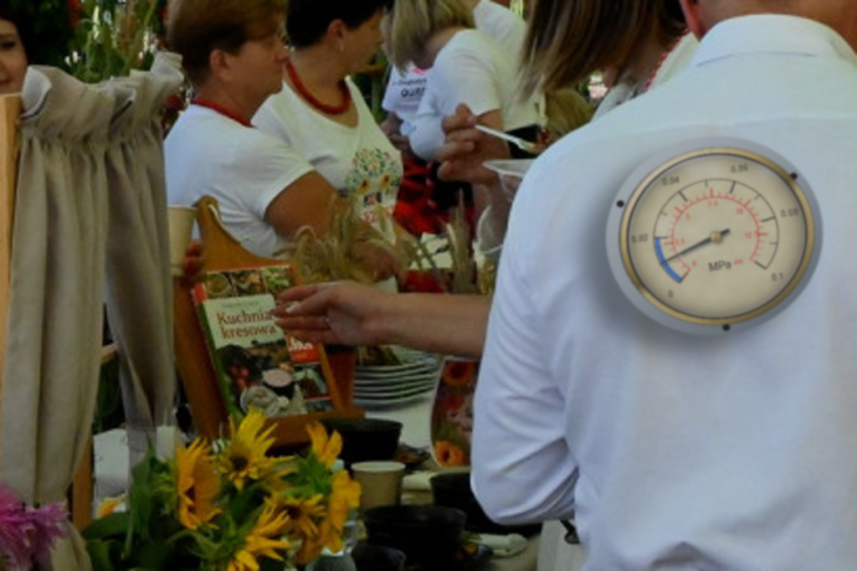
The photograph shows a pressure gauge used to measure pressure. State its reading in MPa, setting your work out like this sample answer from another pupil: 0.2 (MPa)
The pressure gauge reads 0.01 (MPa)
